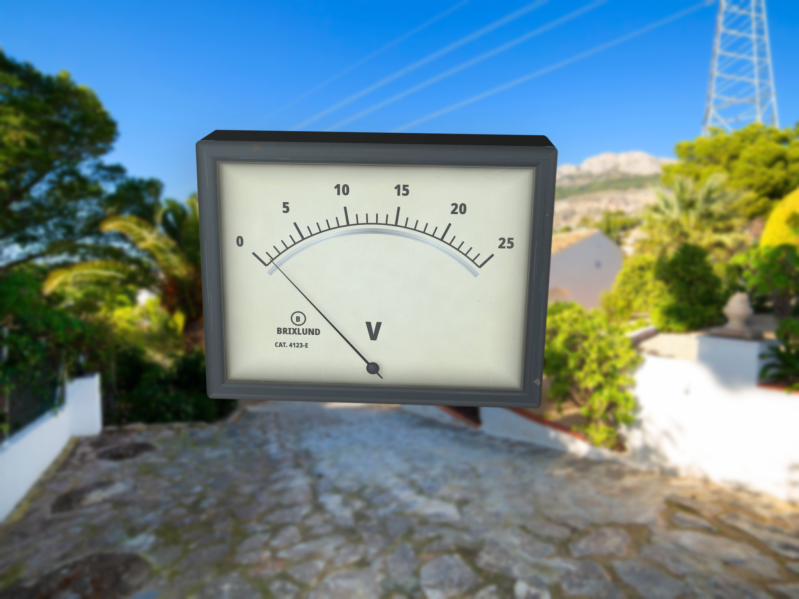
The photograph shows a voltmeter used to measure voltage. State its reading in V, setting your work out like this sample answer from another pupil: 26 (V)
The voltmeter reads 1 (V)
